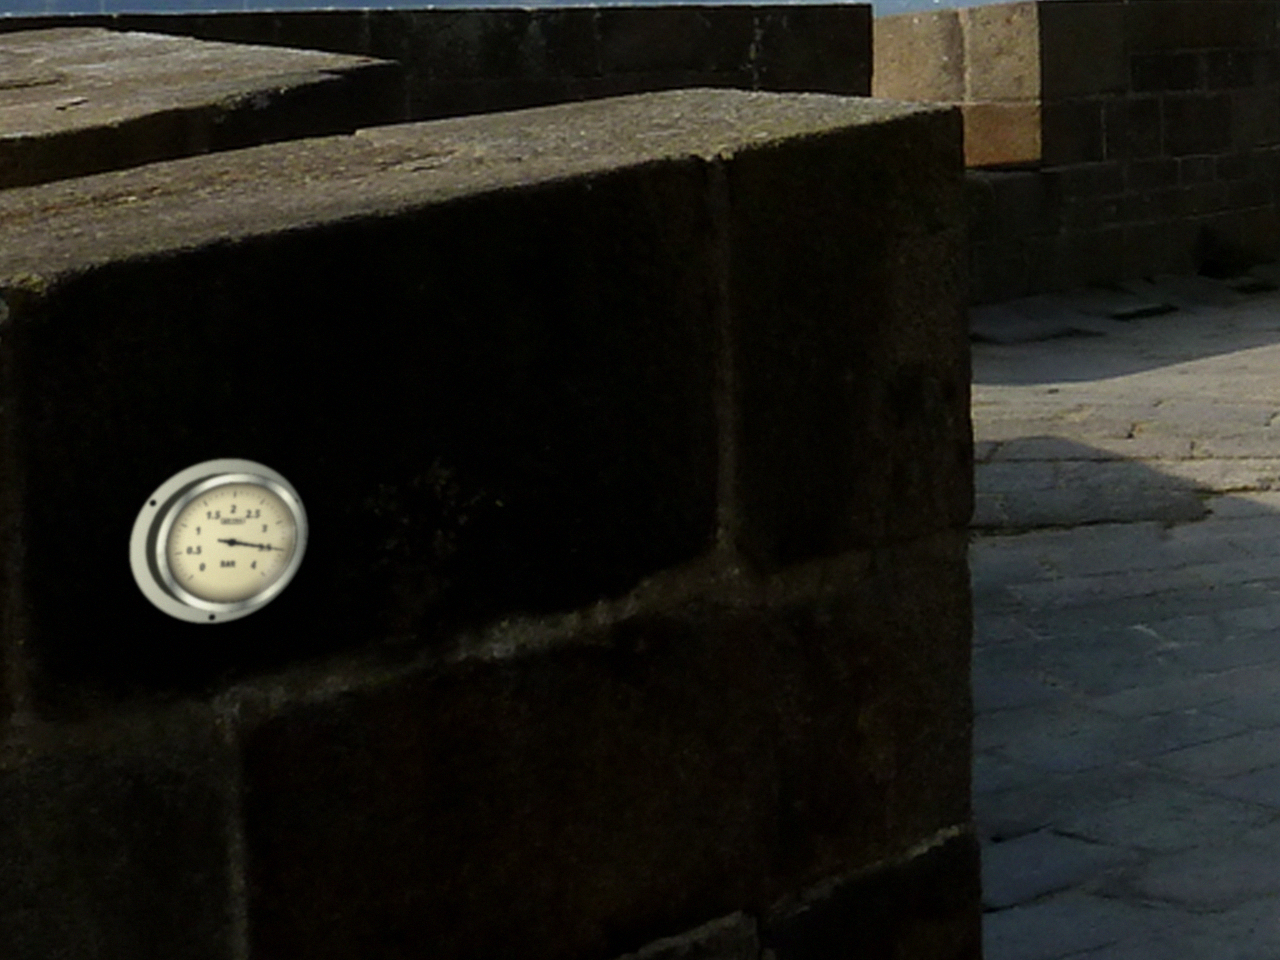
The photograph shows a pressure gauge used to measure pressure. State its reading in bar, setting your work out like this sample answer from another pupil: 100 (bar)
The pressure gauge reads 3.5 (bar)
